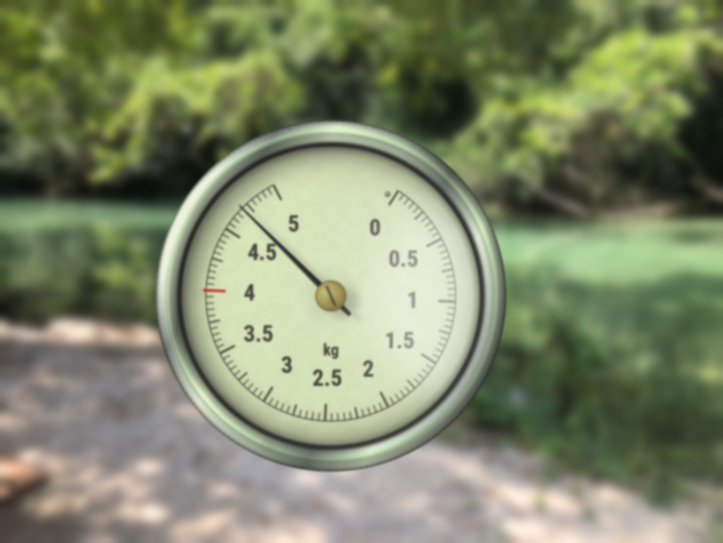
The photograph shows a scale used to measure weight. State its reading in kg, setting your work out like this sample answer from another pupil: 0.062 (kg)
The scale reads 4.7 (kg)
